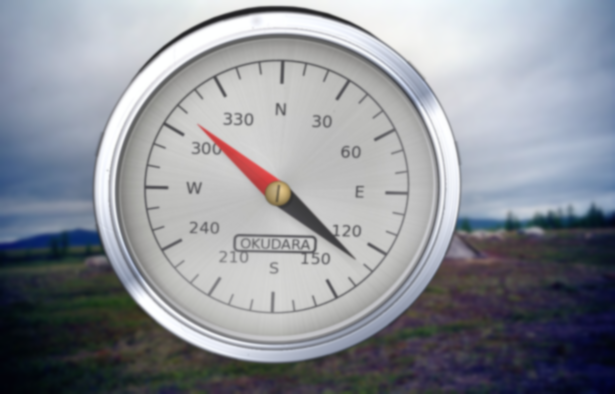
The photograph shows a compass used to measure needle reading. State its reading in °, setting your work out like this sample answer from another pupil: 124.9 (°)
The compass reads 310 (°)
